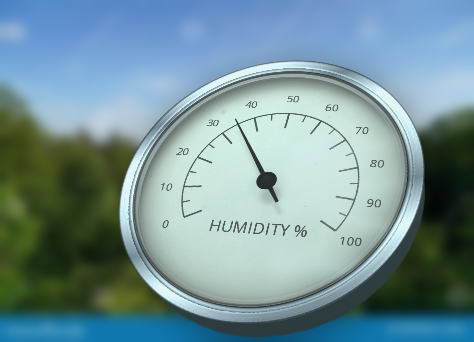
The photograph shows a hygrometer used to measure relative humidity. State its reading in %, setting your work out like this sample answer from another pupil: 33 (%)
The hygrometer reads 35 (%)
